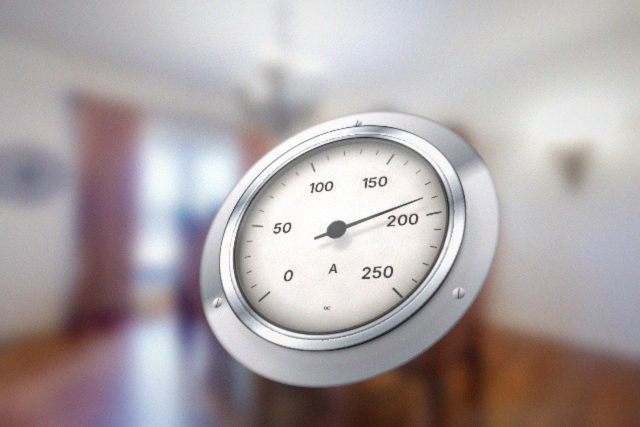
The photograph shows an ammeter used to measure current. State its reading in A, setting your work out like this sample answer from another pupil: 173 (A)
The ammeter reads 190 (A)
